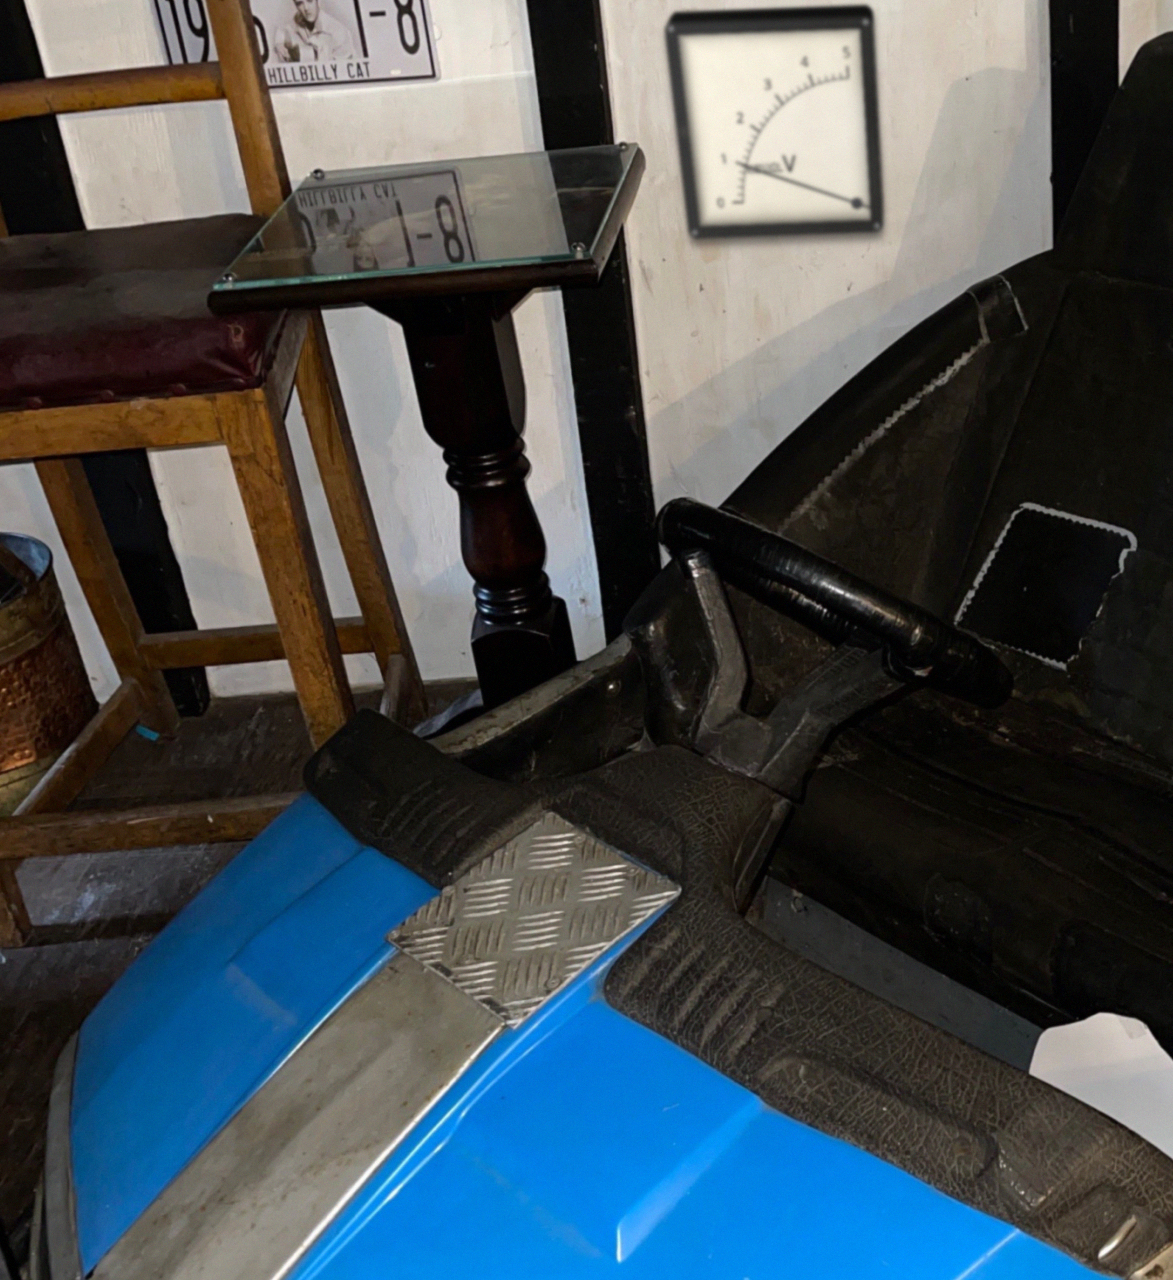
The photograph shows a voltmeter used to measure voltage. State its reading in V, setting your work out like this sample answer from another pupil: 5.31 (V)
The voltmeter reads 1 (V)
